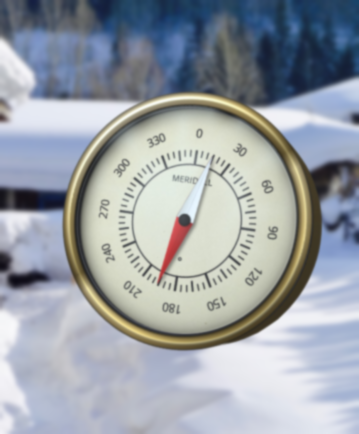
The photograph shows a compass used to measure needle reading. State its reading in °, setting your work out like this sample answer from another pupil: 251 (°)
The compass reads 195 (°)
